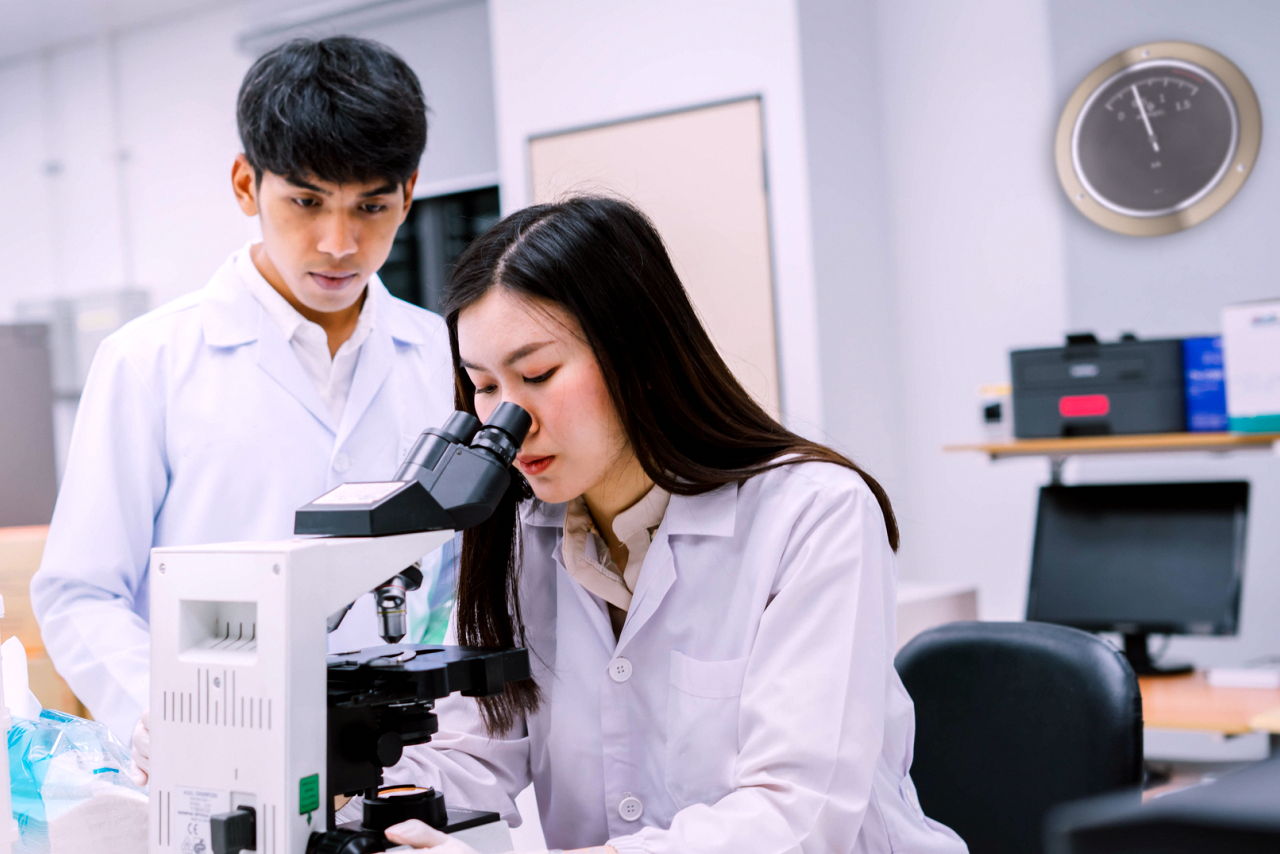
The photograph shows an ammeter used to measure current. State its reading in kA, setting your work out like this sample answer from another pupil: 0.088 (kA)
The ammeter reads 0.5 (kA)
